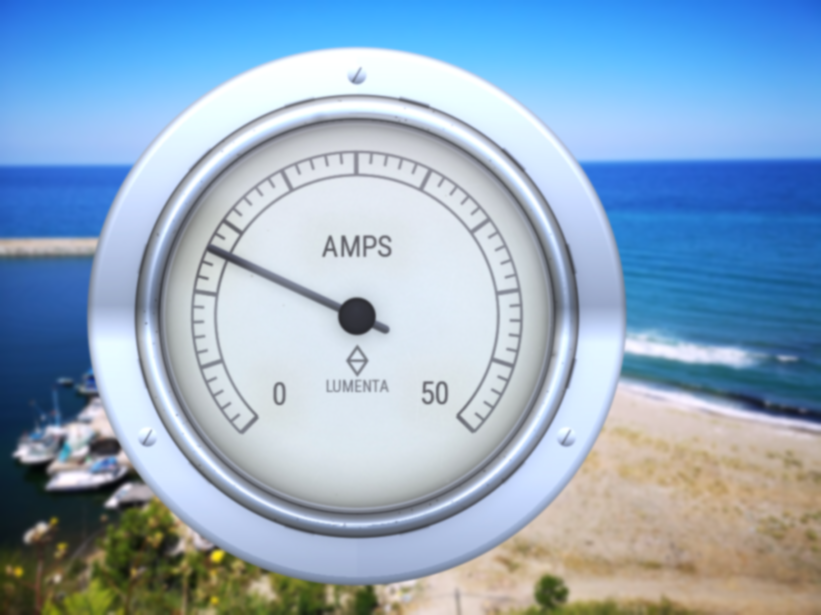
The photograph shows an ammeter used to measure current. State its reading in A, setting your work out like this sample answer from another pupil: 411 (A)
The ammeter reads 13 (A)
